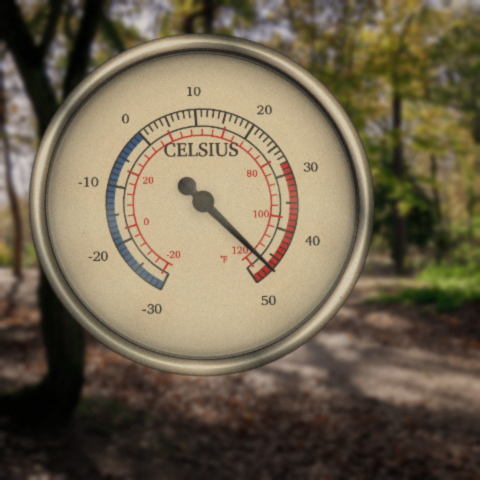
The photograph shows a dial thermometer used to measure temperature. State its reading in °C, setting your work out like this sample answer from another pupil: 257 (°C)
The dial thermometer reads 47 (°C)
